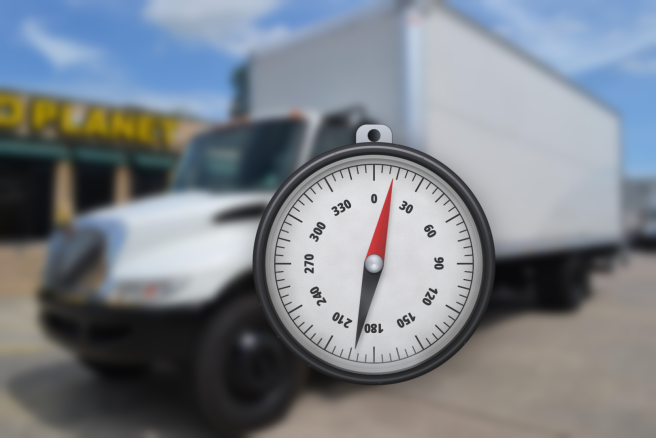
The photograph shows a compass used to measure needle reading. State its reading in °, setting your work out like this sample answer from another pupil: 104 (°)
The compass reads 12.5 (°)
